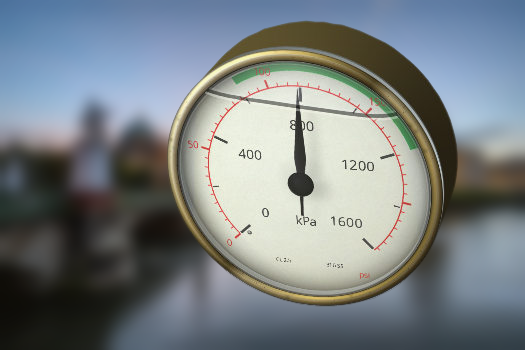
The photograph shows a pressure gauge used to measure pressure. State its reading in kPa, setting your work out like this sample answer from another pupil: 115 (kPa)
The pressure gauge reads 800 (kPa)
